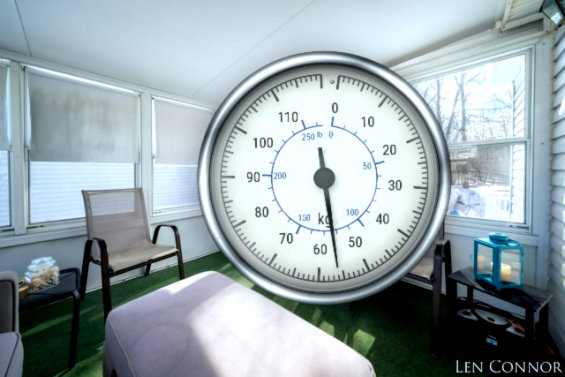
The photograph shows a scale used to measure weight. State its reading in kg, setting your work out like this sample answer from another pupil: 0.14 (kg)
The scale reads 56 (kg)
